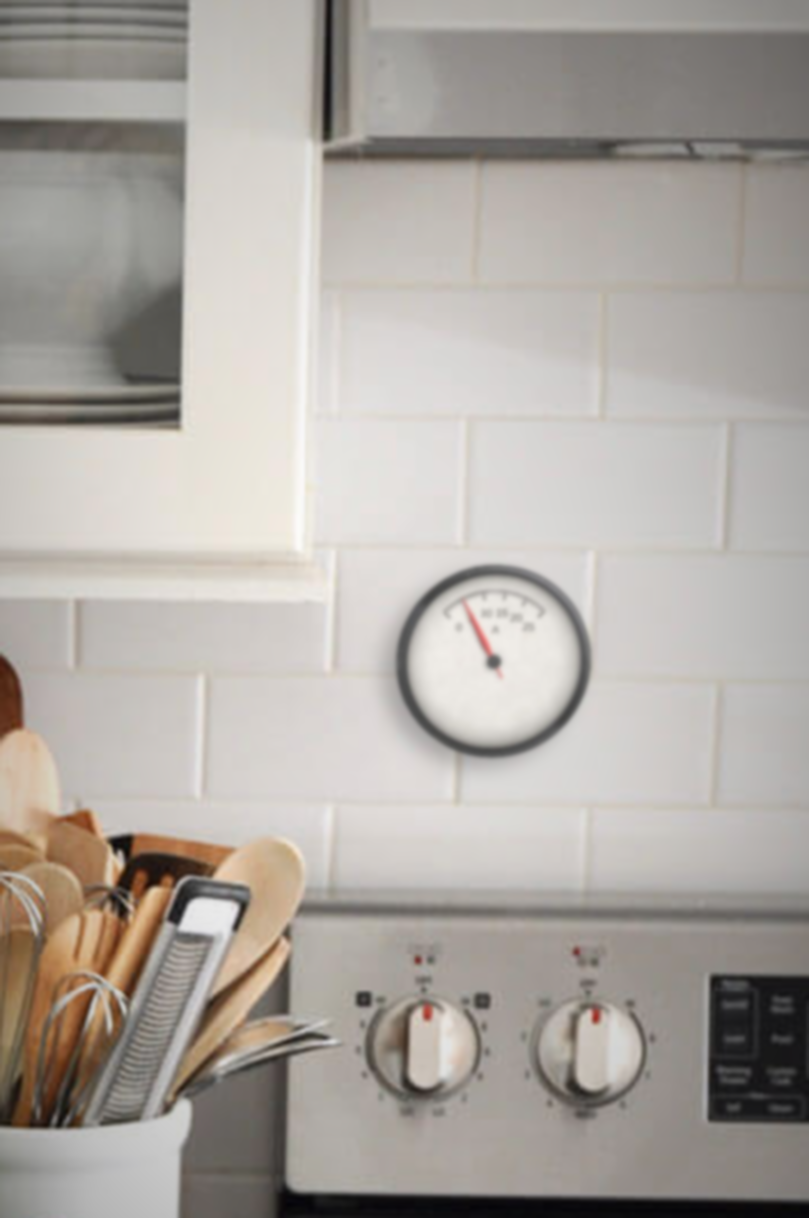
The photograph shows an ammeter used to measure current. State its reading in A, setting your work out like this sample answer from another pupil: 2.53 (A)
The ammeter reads 5 (A)
